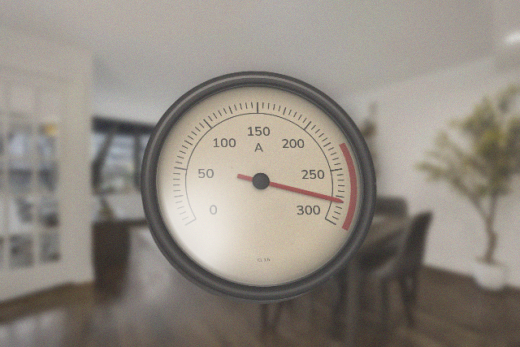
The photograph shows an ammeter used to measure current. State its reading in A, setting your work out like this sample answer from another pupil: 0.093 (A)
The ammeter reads 280 (A)
